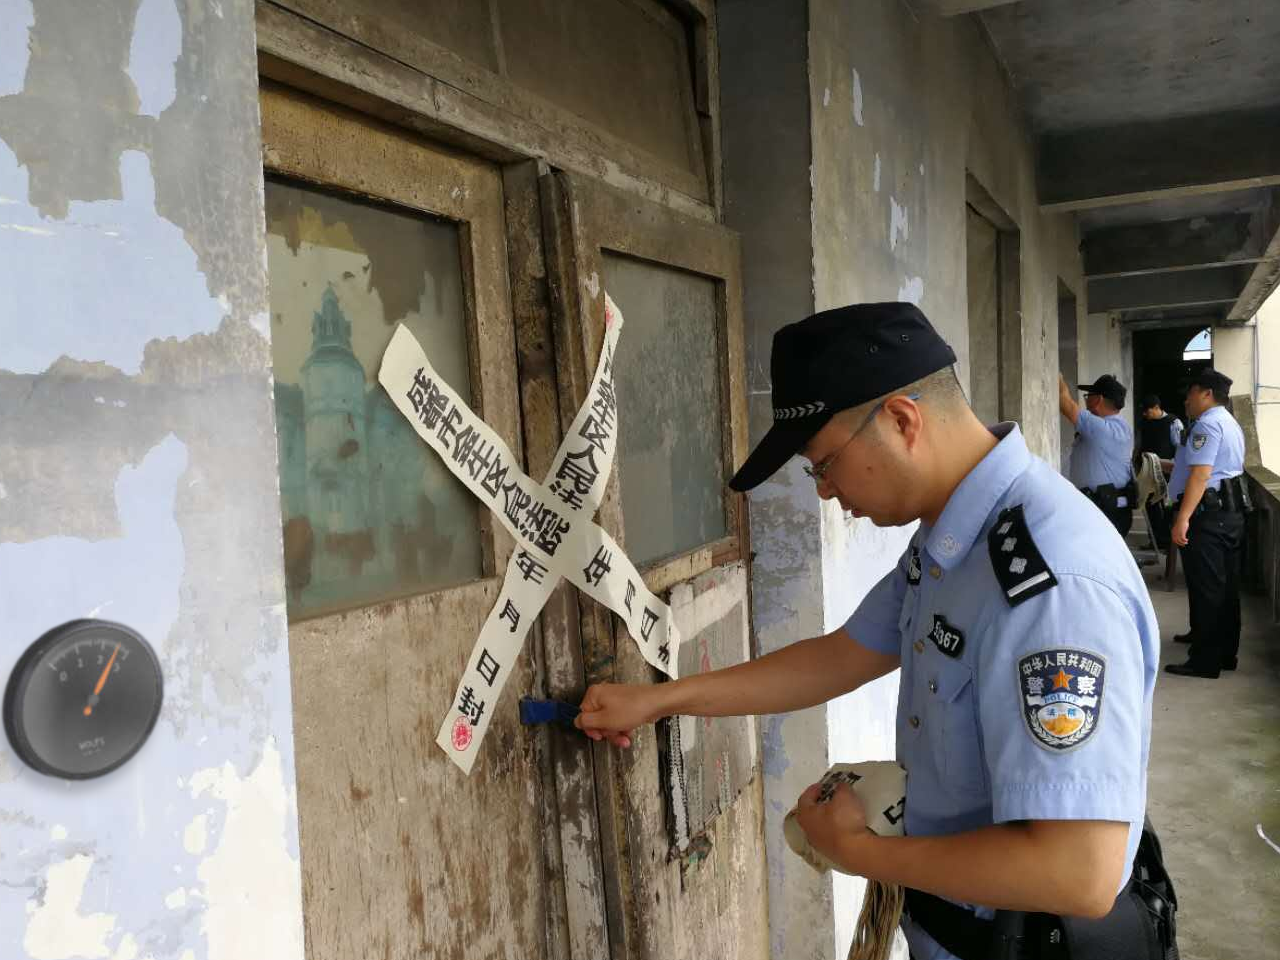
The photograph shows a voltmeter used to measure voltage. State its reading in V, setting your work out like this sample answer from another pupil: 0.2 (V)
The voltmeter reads 2.5 (V)
